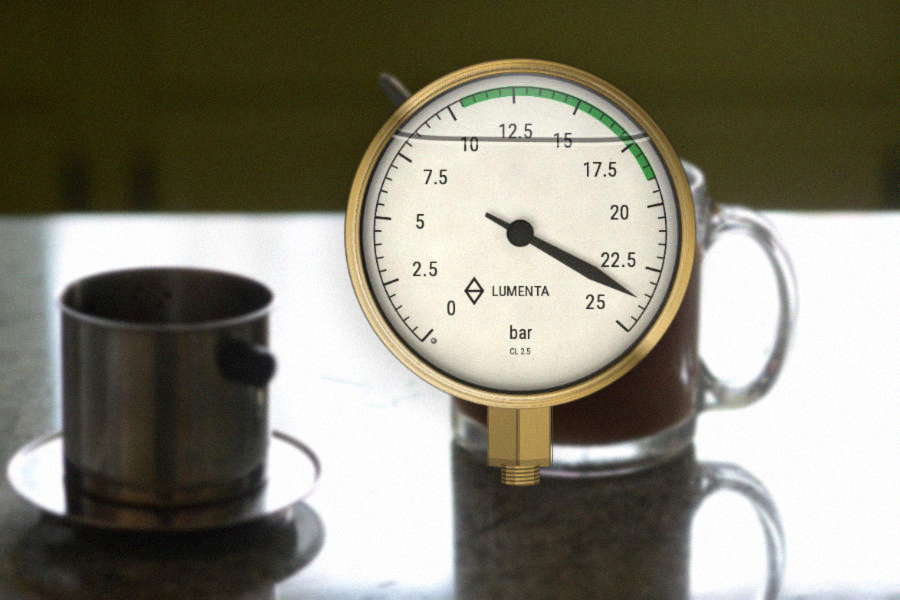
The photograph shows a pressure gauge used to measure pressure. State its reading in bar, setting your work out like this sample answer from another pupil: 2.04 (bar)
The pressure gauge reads 23.75 (bar)
